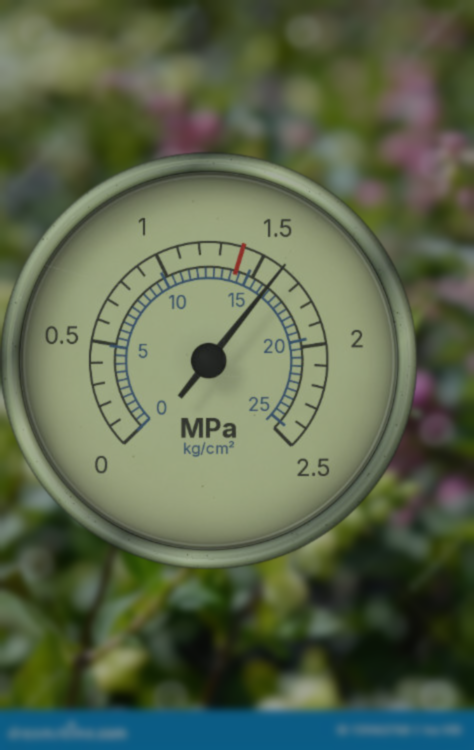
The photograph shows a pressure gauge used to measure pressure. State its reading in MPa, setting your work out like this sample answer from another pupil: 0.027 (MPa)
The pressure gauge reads 1.6 (MPa)
